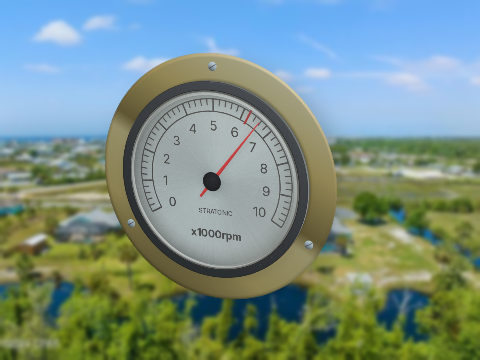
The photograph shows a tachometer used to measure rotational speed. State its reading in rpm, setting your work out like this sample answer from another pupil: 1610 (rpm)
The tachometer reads 6600 (rpm)
